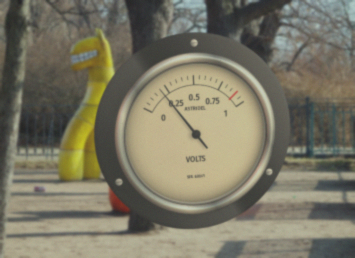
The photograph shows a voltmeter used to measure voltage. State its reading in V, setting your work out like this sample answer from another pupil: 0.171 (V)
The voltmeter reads 0.2 (V)
